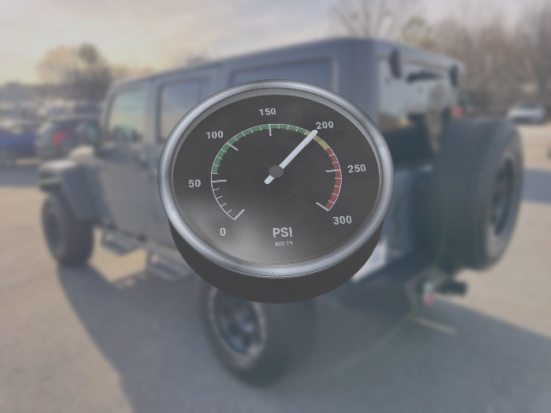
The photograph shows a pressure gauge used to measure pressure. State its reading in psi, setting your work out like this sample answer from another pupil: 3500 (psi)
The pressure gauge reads 200 (psi)
